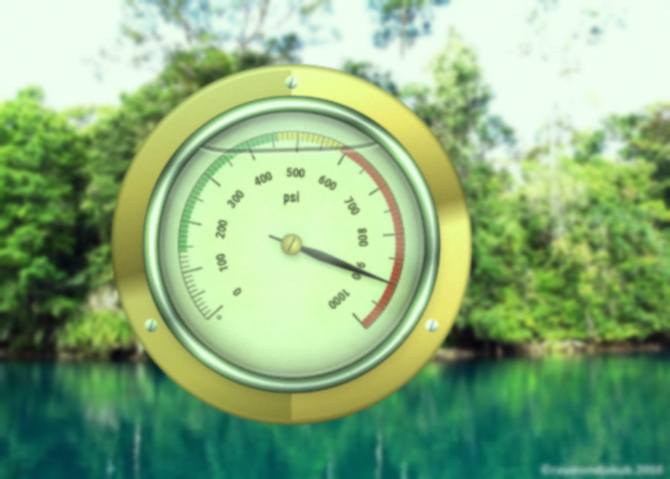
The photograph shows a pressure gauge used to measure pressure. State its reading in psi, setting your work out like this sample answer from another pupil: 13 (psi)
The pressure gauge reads 900 (psi)
